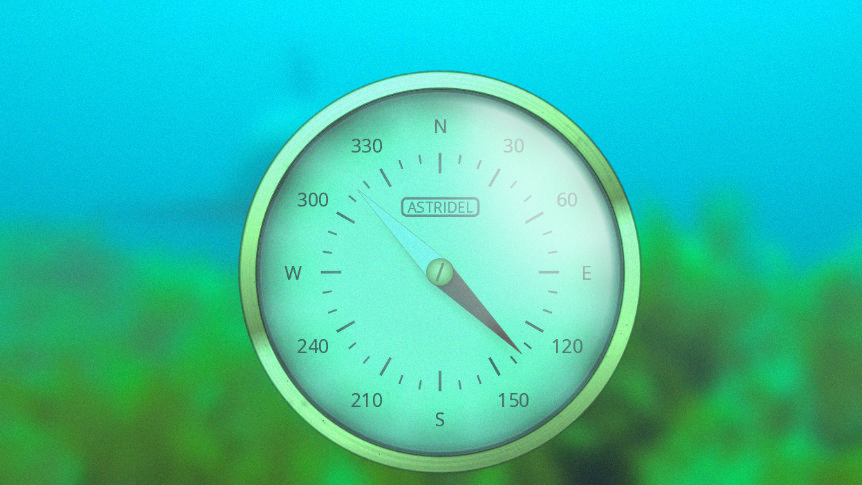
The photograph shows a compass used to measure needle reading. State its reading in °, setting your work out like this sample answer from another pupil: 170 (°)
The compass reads 135 (°)
